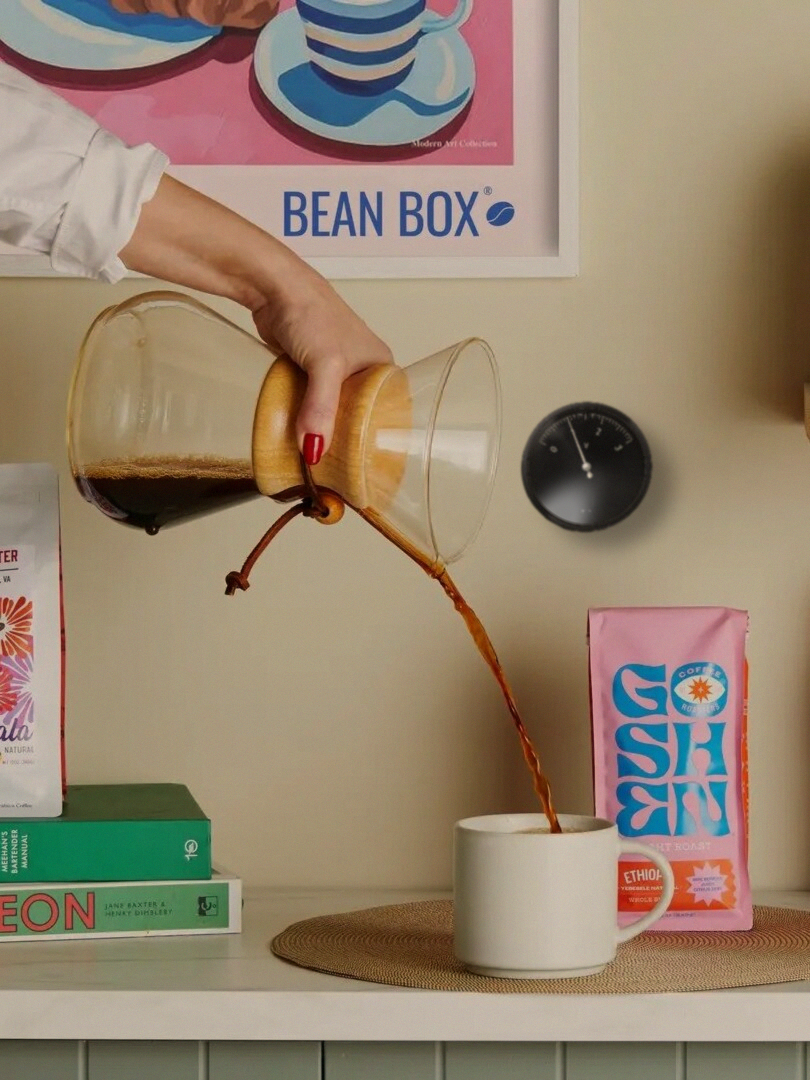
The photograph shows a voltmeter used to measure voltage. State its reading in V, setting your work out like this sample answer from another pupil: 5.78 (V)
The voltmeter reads 1 (V)
